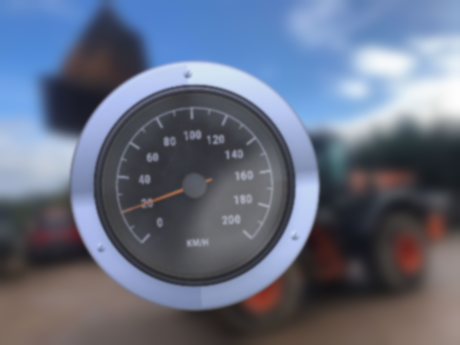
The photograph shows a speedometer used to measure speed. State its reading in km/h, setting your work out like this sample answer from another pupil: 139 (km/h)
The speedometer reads 20 (km/h)
